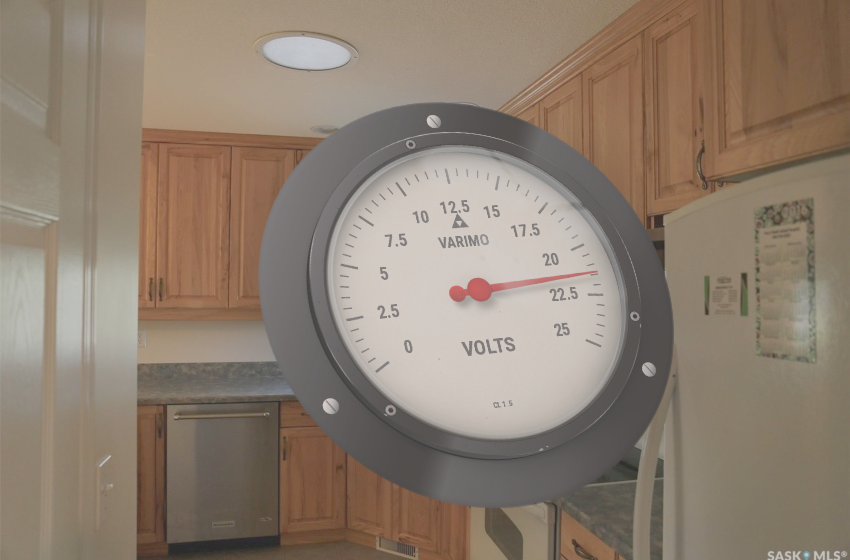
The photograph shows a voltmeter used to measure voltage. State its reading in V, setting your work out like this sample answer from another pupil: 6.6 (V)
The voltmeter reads 21.5 (V)
